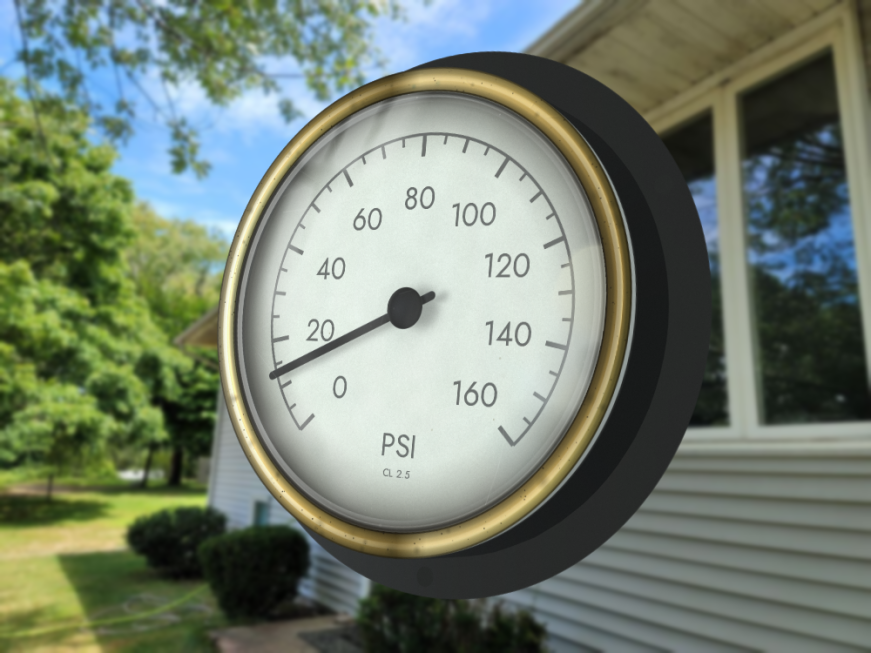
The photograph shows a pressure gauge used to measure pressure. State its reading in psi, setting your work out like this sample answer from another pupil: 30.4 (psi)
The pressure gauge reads 12.5 (psi)
